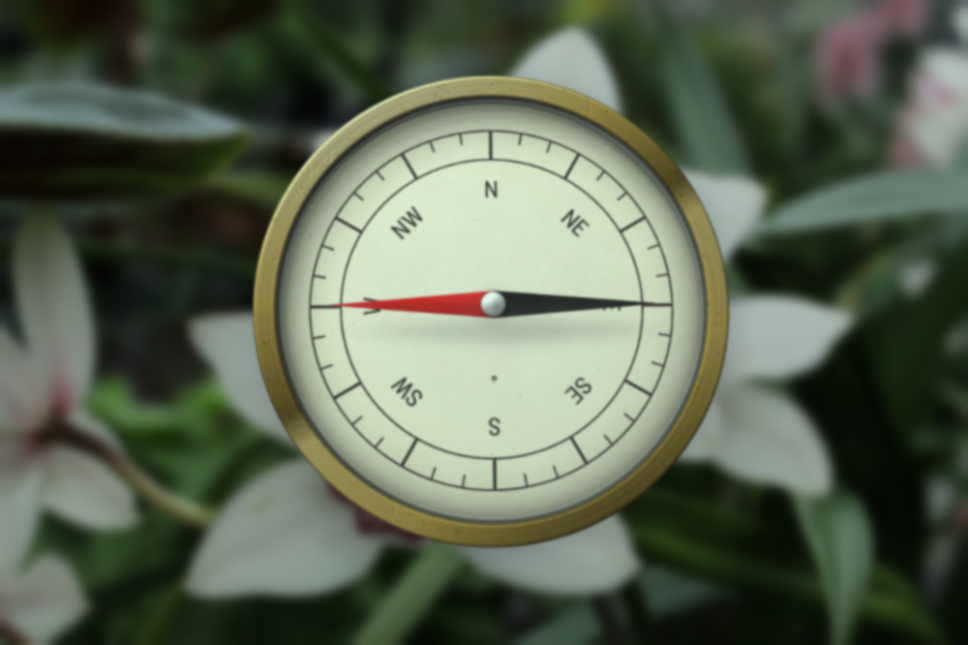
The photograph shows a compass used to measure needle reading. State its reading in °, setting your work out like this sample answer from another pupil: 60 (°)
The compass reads 270 (°)
